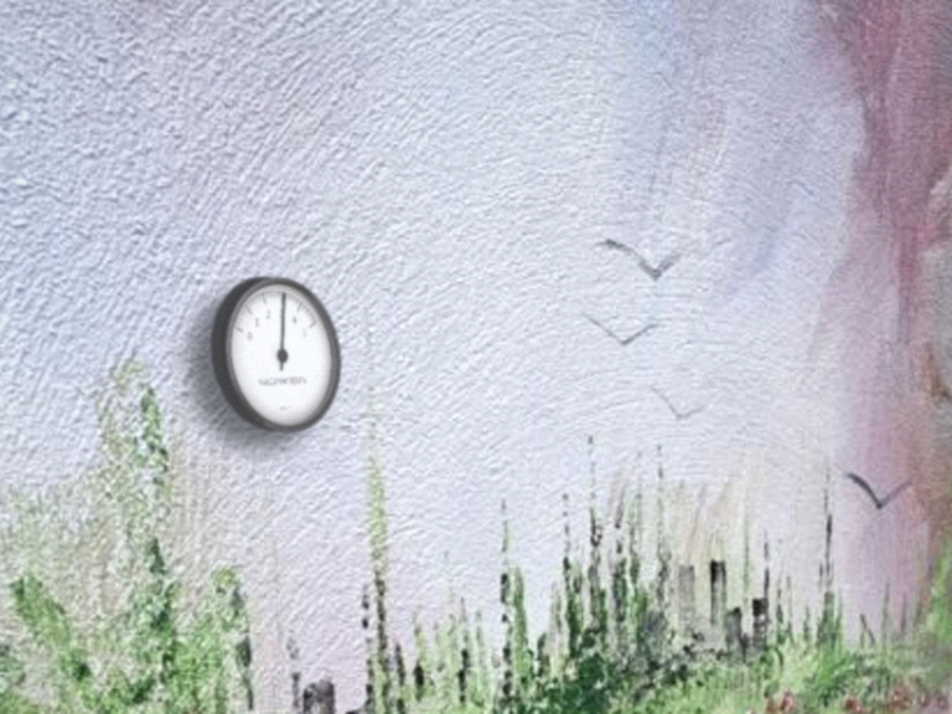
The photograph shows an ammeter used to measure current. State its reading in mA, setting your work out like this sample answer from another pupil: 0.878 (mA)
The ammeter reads 3 (mA)
